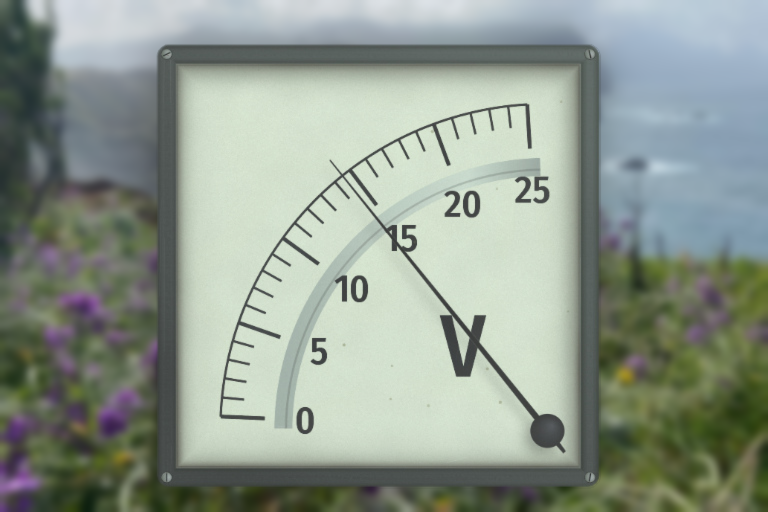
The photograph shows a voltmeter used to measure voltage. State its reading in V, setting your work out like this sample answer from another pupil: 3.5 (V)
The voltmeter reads 14.5 (V)
